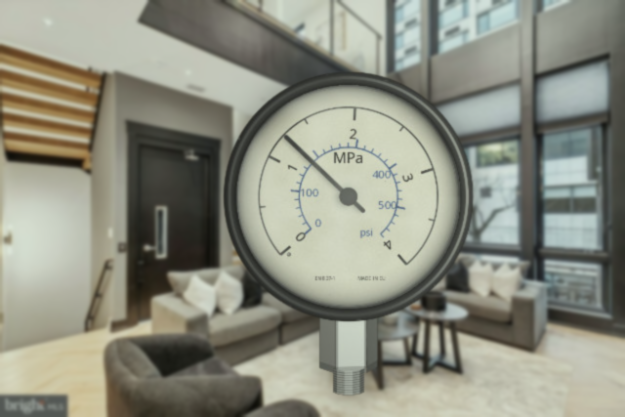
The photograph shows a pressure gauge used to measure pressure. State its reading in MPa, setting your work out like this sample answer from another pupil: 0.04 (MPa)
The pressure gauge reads 1.25 (MPa)
